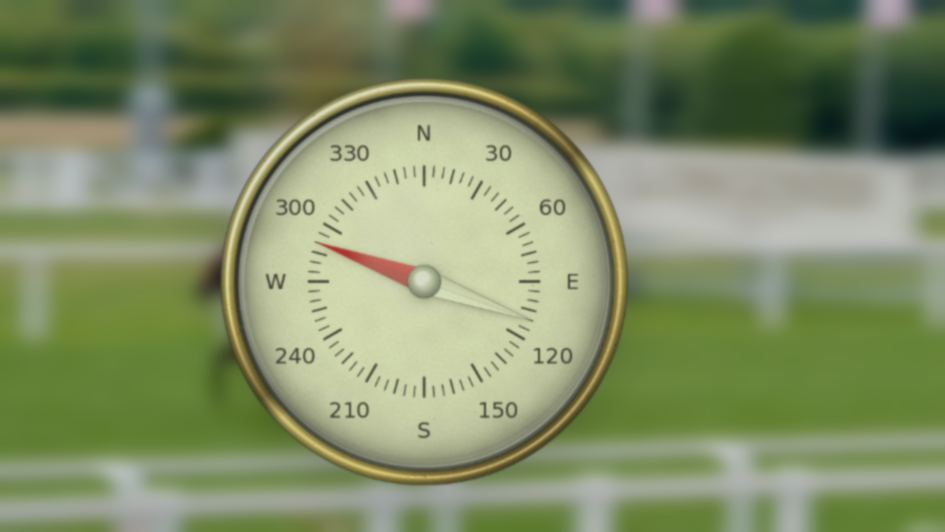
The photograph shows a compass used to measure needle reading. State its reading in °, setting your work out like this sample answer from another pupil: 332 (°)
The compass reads 290 (°)
